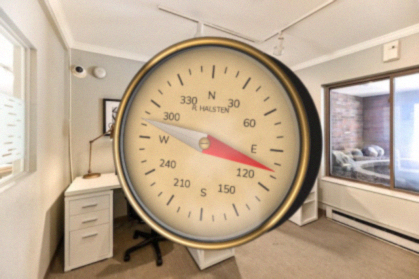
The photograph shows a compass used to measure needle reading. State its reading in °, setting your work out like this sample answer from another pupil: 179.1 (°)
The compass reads 105 (°)
